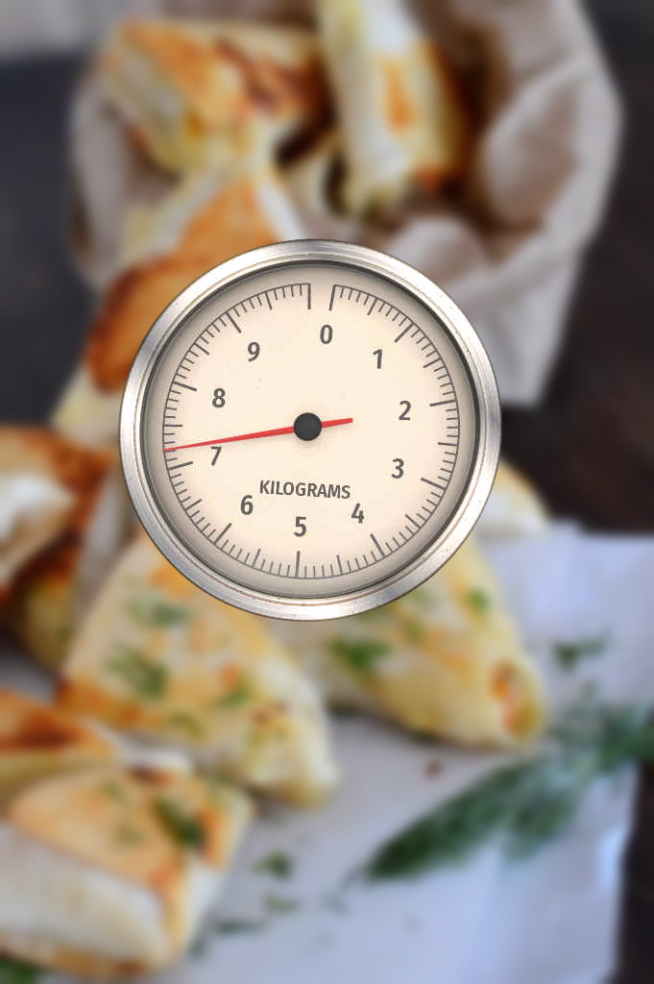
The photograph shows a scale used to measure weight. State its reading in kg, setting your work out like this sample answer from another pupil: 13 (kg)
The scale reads 7.2 (kg)
